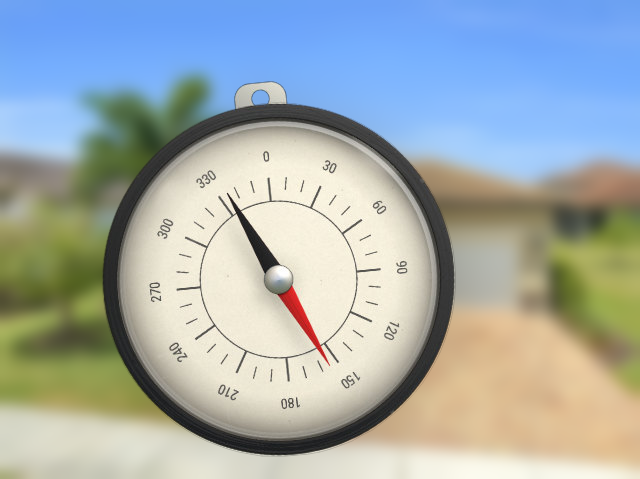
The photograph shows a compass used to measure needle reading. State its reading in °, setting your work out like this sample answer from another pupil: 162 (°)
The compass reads 155 (°)
